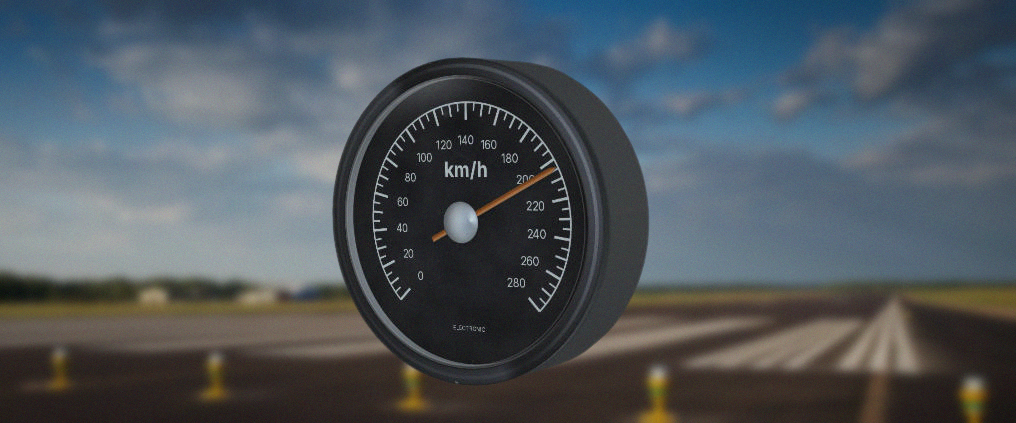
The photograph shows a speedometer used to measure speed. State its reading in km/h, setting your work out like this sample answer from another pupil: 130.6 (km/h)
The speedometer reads 205 (km/h)
